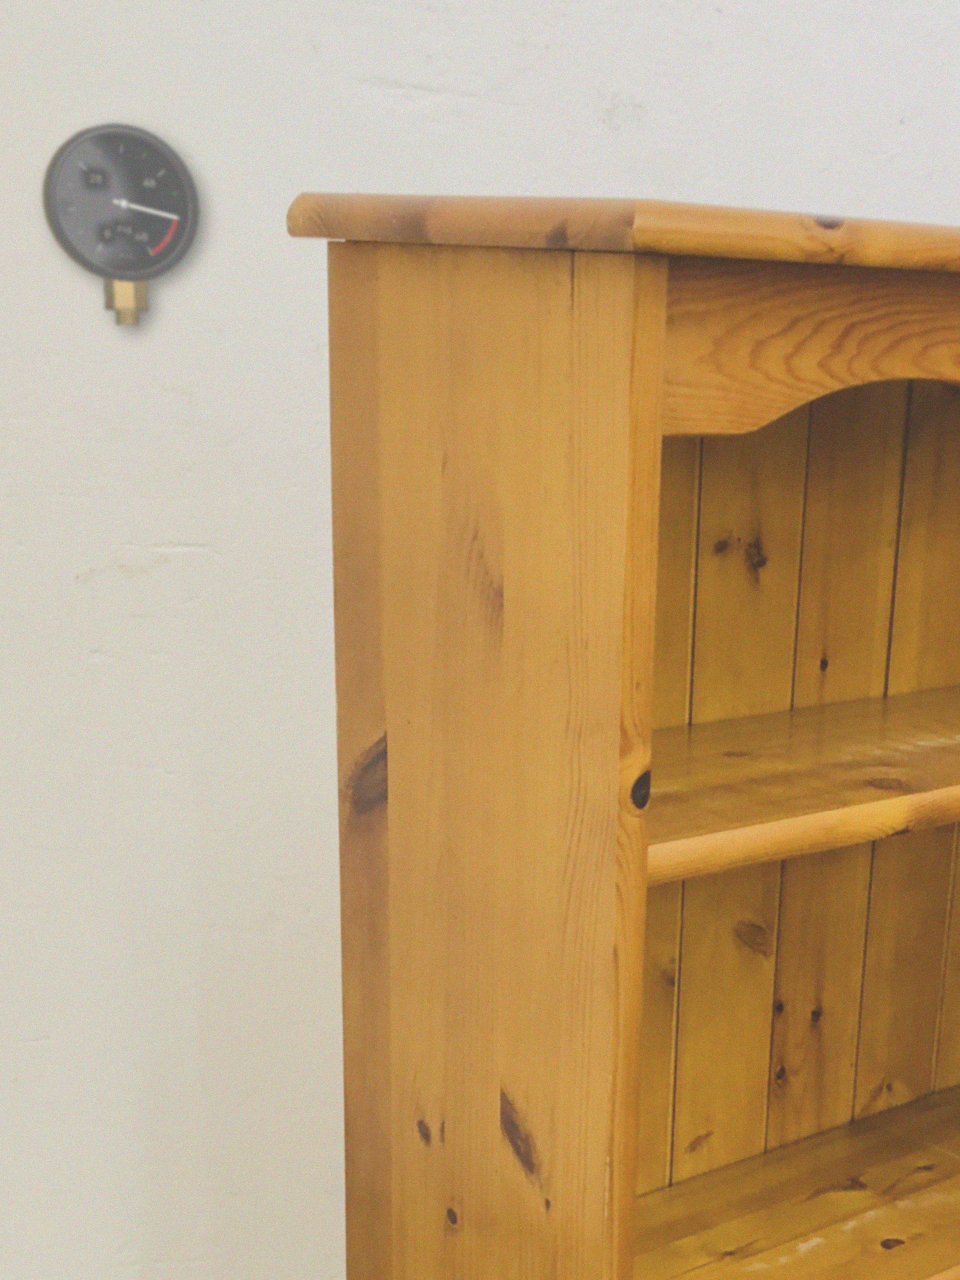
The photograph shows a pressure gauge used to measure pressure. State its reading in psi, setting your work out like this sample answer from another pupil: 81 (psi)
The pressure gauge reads 50 (psi)
